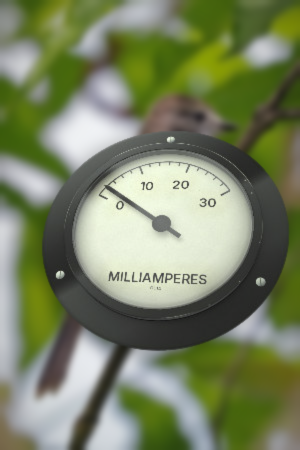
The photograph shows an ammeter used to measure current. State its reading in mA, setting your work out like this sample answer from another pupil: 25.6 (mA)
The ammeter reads 2 (mA)
